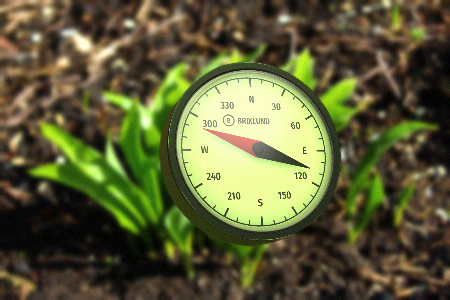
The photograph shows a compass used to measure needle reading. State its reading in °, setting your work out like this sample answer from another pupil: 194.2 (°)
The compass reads 290 (°)
